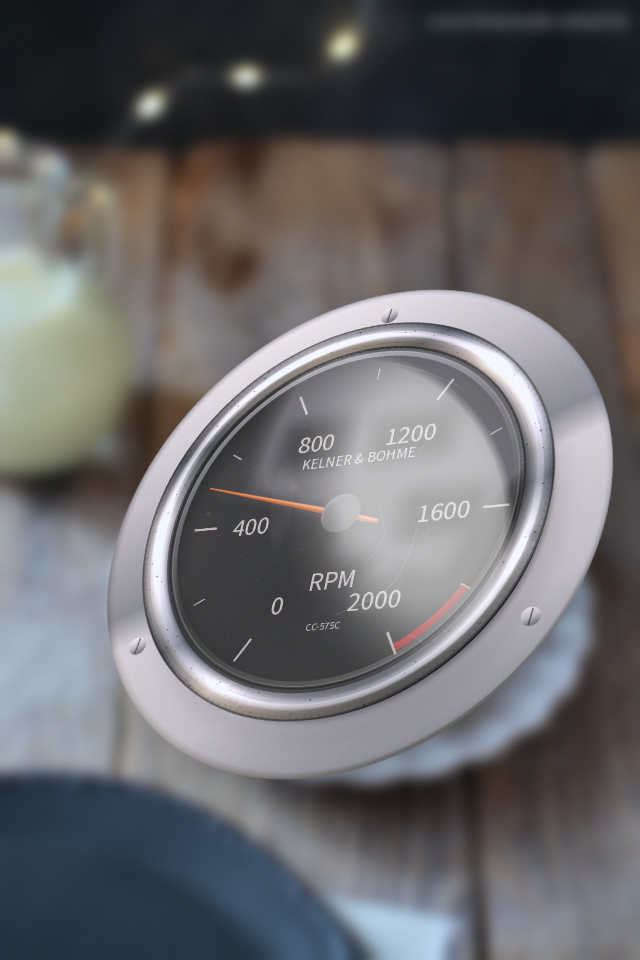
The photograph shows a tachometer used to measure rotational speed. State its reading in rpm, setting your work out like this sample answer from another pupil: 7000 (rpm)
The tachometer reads 500 (rpm)
